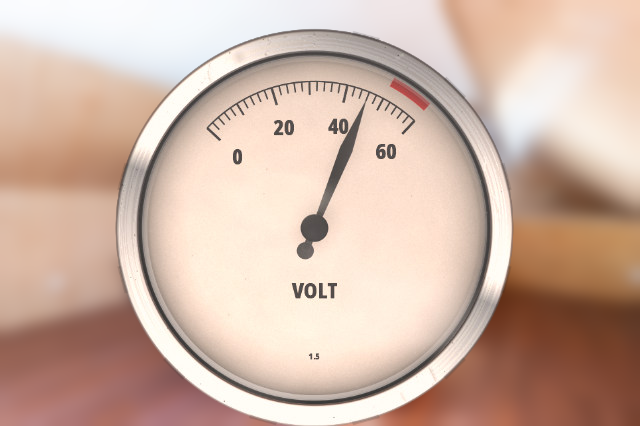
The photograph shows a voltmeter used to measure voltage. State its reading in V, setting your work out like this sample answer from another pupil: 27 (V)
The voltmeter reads 46 (V)
